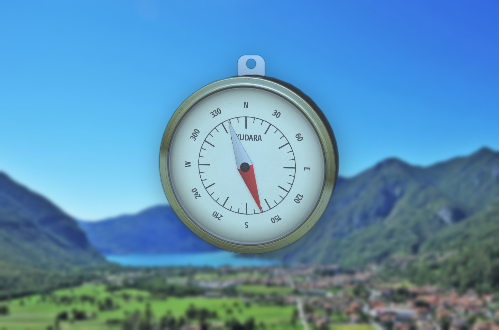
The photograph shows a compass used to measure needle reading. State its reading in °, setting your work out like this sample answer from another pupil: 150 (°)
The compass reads 160 (°)
